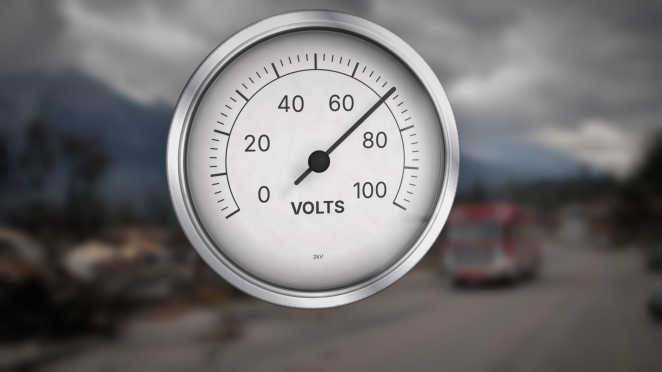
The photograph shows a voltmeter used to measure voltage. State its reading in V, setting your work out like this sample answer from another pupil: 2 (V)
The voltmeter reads 70 (V)
